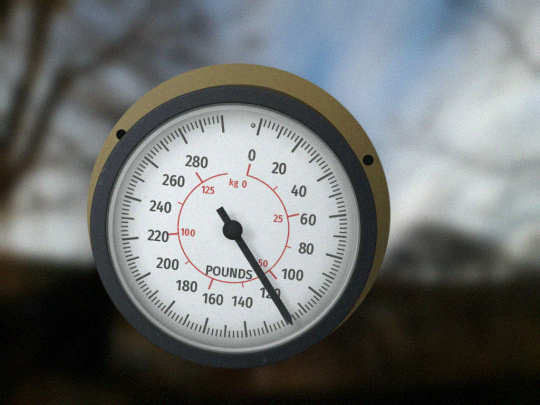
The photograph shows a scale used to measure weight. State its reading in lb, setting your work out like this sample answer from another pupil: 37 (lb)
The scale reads 118 (lb)
